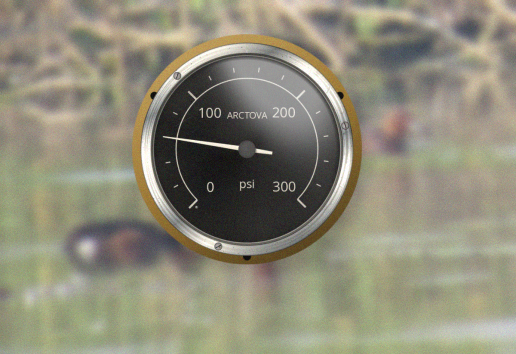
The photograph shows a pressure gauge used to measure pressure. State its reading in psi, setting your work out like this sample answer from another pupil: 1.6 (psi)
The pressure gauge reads 60 (psi)
